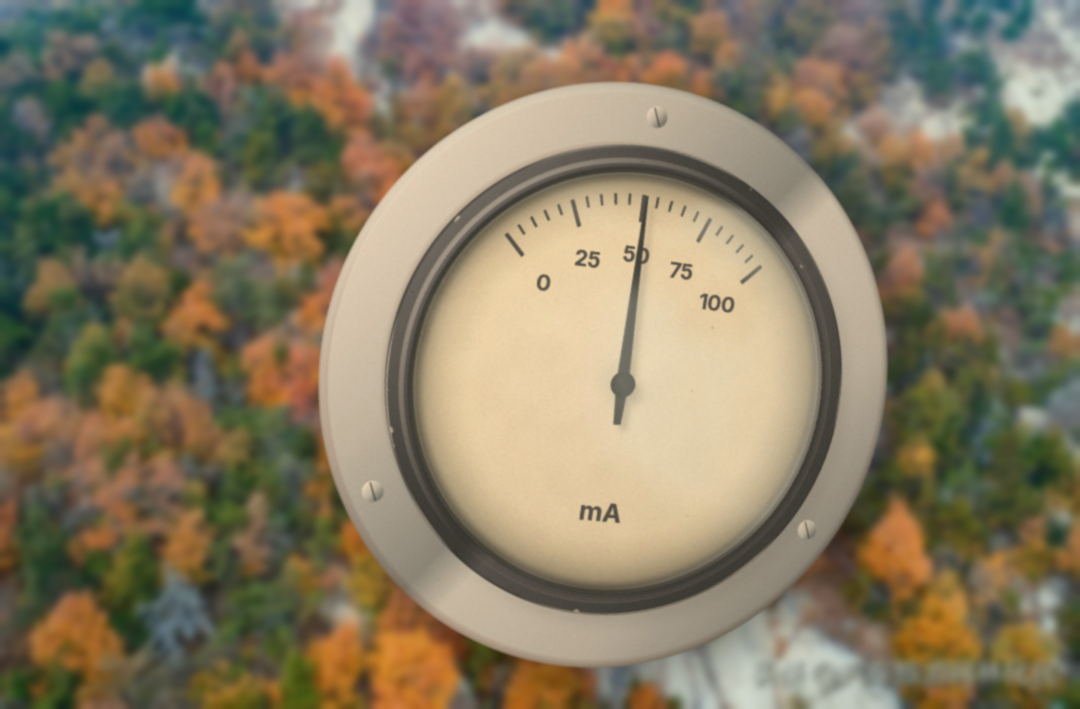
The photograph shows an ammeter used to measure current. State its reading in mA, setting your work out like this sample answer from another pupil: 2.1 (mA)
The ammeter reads 50 (mA)
